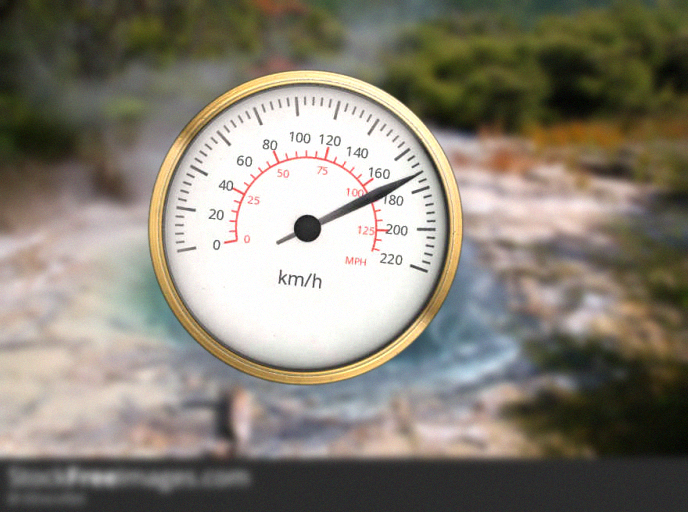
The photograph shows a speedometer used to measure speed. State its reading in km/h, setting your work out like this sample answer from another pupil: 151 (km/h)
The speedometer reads 172 (km/h)
